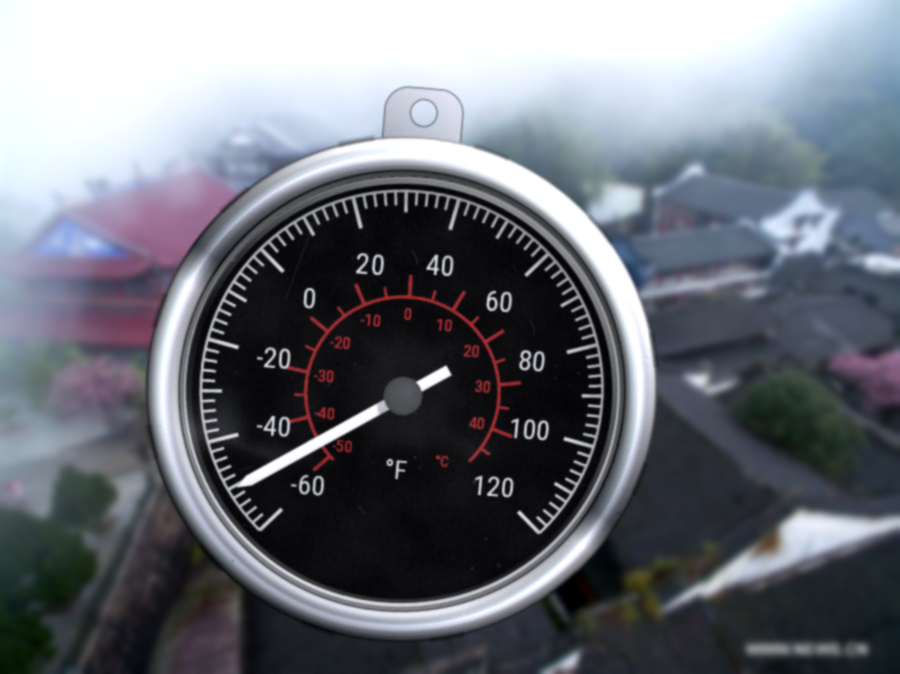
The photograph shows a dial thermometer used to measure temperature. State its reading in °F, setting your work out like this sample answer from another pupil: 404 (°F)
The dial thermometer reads -50 (°F)
